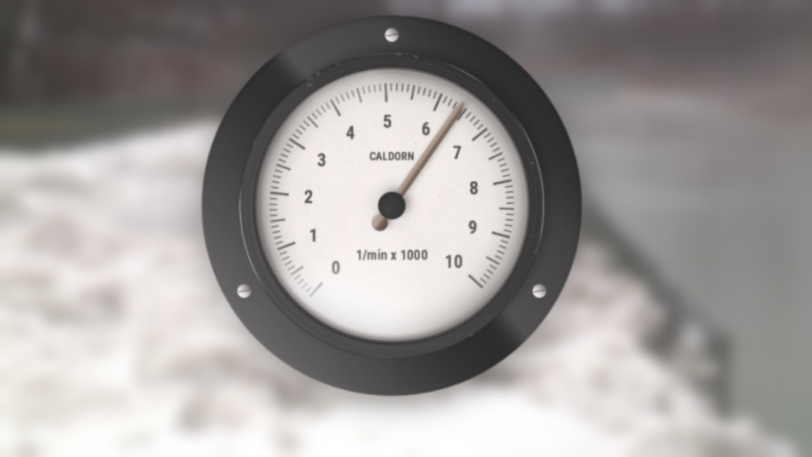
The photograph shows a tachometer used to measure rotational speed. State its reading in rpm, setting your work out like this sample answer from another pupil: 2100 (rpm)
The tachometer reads 6400 (rpm)
